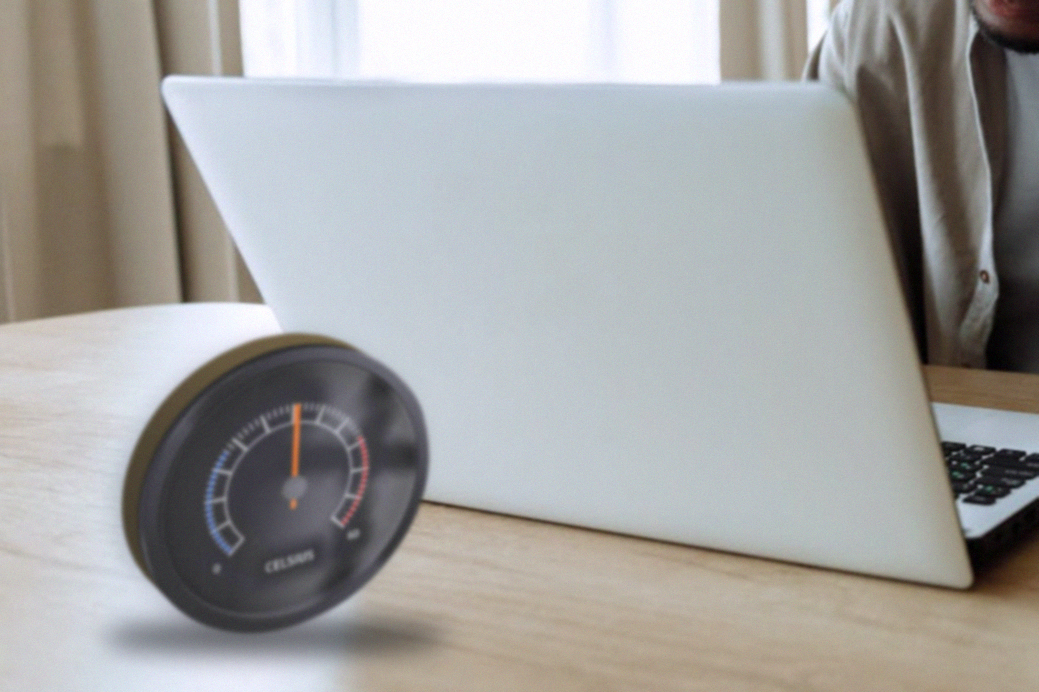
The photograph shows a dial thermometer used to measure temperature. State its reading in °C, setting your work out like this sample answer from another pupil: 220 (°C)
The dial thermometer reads 30 (°C)
